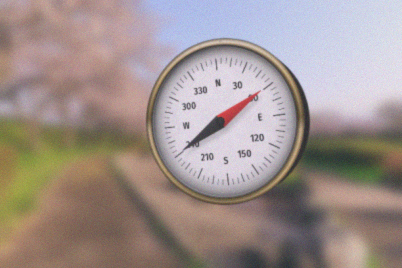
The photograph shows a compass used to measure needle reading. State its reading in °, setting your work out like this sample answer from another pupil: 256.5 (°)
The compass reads 60 (°)
